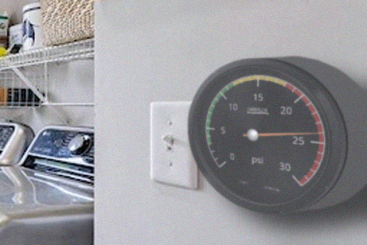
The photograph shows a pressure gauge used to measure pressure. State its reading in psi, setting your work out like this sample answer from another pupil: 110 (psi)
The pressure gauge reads 24 (psi)
